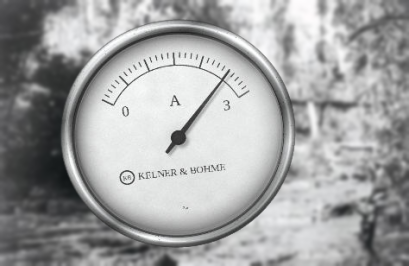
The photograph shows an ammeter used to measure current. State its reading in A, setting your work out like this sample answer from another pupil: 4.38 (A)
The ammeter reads 2.5 (A)
